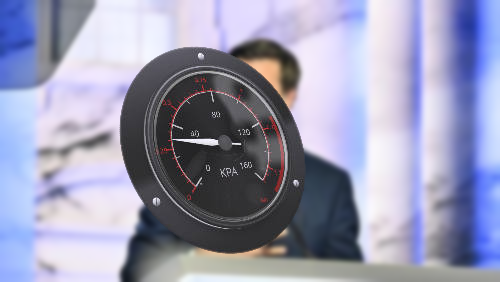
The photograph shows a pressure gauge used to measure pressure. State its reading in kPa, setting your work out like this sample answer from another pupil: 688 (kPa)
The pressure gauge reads 30 (kPa)
